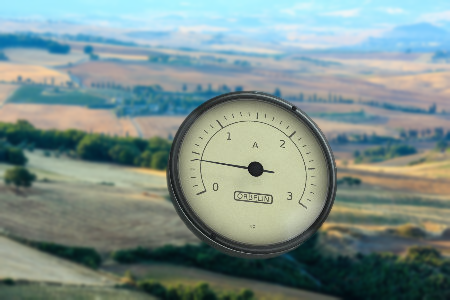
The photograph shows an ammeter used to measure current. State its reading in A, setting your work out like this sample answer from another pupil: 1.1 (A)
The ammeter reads 0.4 (A)
